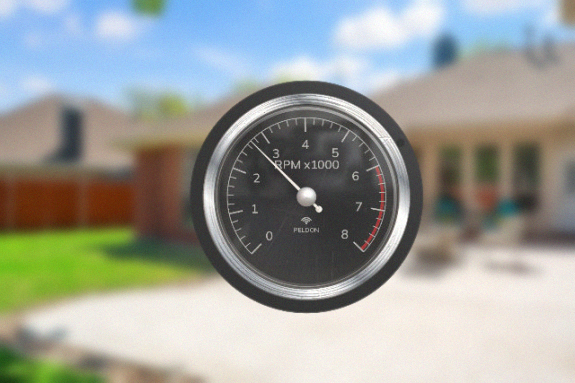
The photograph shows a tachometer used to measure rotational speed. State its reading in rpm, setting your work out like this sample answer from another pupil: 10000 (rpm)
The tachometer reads 2700 (rpm)
